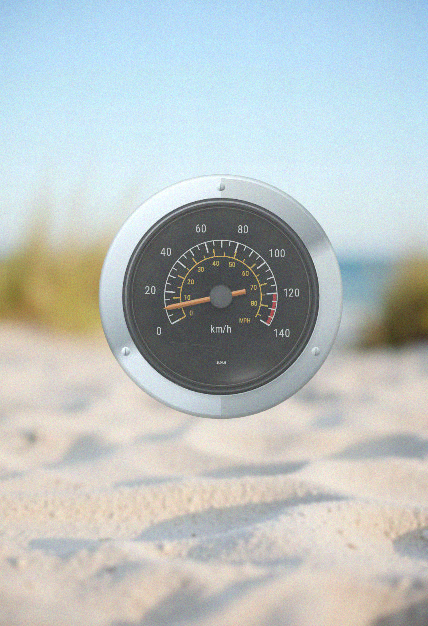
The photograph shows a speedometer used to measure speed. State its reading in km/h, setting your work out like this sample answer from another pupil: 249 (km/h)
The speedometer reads 10 (km/h)
